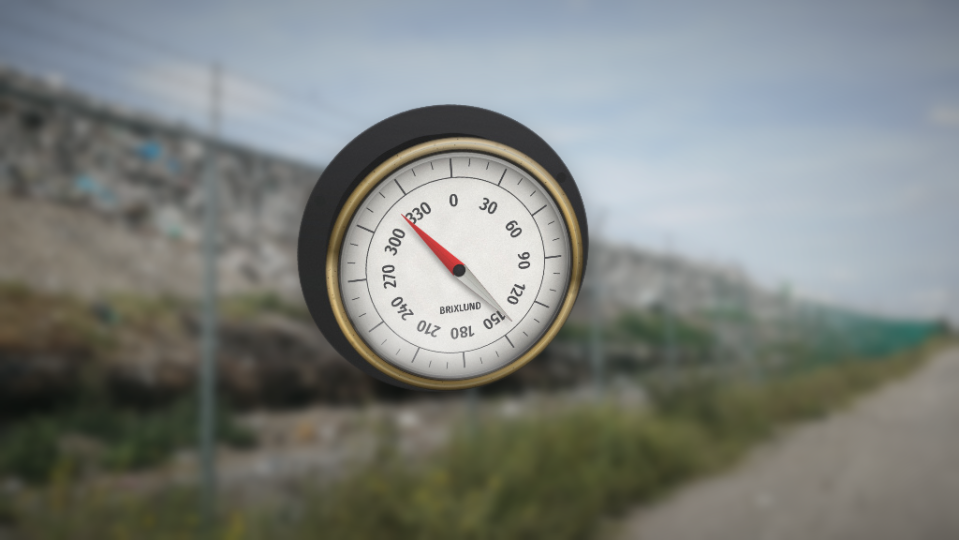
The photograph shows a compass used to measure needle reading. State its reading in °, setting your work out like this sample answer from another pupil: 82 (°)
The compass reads 320 (°)
